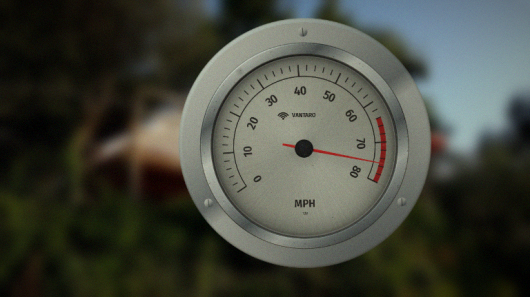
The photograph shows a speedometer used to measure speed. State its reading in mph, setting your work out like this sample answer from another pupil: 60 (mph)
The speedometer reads 75 (mph)
